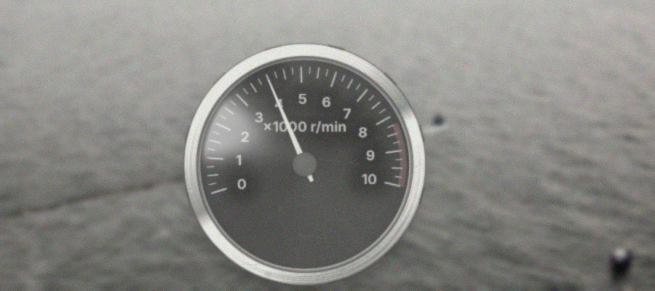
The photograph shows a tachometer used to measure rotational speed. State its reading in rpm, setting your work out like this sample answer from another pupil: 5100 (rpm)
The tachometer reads 4000 (rpm)
